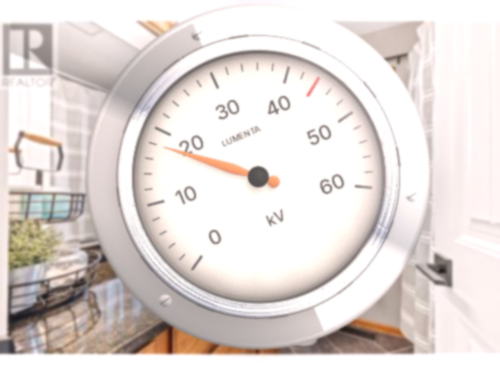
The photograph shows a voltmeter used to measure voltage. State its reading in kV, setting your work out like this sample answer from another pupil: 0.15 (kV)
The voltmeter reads 18 (kV)
